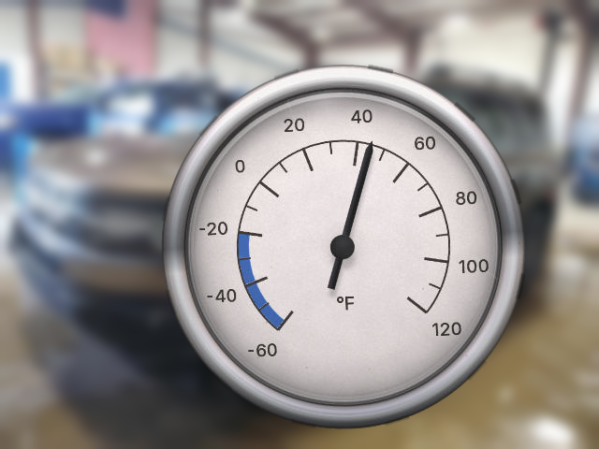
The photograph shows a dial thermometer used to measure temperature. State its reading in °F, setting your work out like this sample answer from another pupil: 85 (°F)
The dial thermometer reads 45 (°F)
